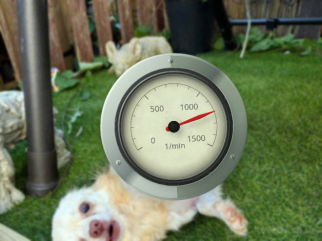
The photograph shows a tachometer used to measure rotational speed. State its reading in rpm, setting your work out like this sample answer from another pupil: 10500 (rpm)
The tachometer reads 1200 (rpm)
